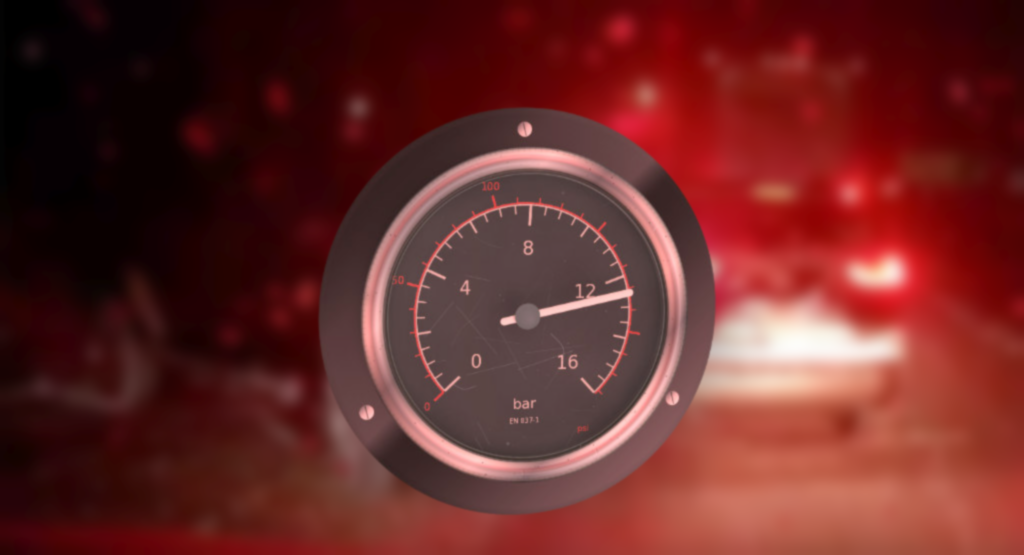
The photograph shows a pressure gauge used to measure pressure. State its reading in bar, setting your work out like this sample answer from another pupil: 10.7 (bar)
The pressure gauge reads 12.5 (bar)
